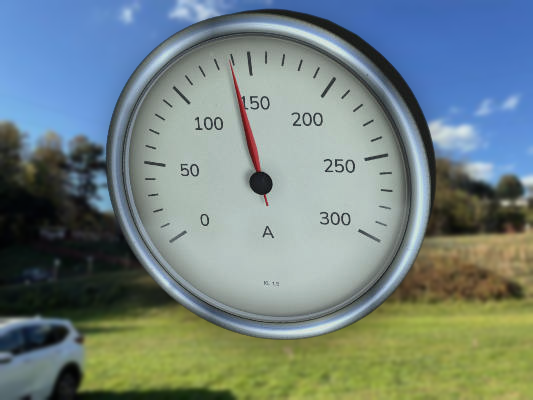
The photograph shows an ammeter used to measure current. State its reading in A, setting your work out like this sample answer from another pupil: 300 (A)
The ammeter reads 140 (A)
